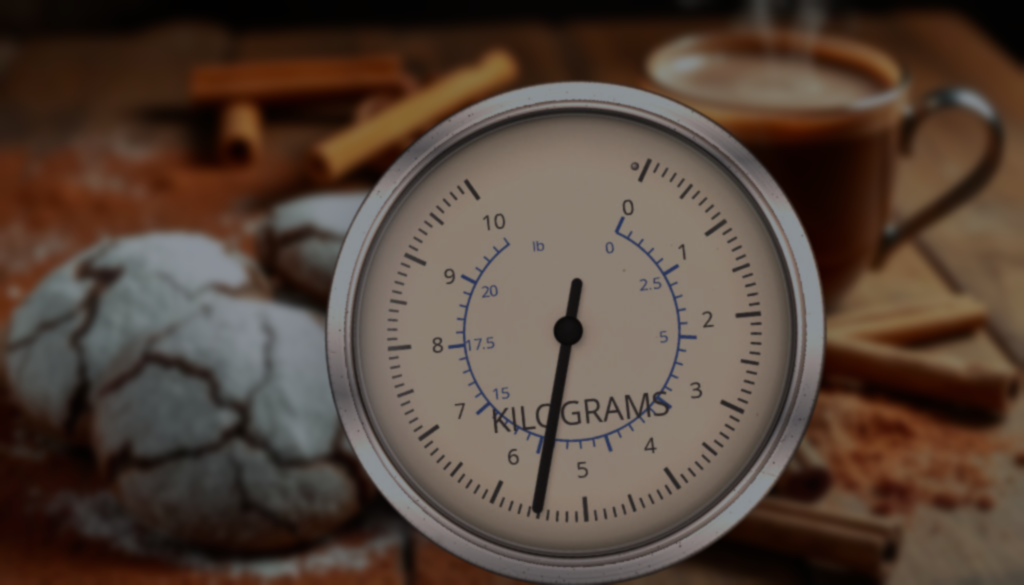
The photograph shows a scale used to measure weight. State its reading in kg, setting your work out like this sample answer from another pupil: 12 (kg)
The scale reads 5.5 (kg)
